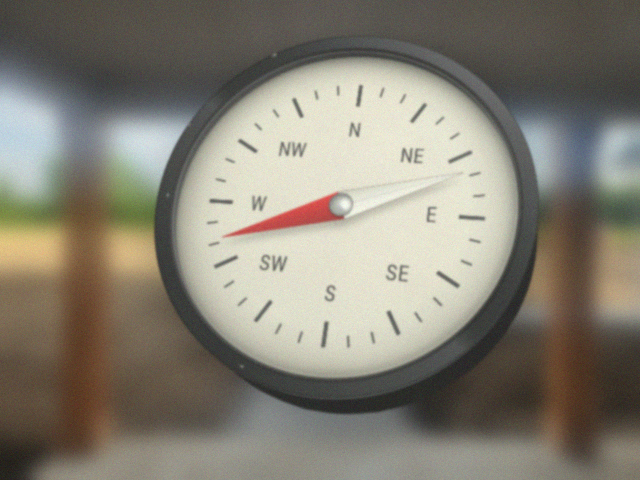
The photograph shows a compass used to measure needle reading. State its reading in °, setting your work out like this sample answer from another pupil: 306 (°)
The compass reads 250 (°)
